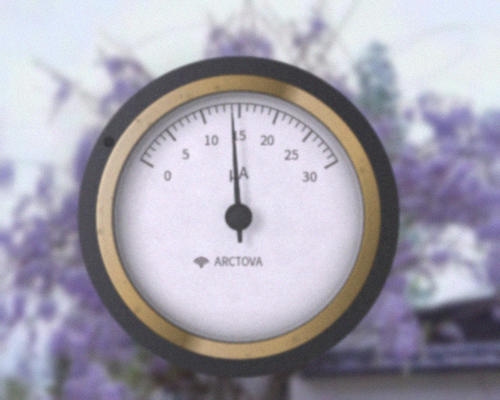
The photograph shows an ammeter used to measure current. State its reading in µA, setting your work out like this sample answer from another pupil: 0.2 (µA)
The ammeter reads 14 (µA)
